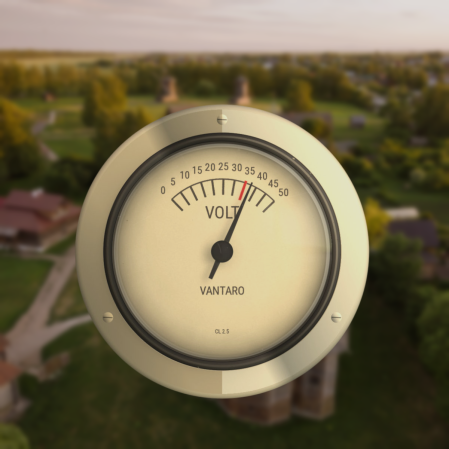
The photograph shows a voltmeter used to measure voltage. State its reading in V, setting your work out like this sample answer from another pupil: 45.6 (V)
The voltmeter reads 37.5 (V)
